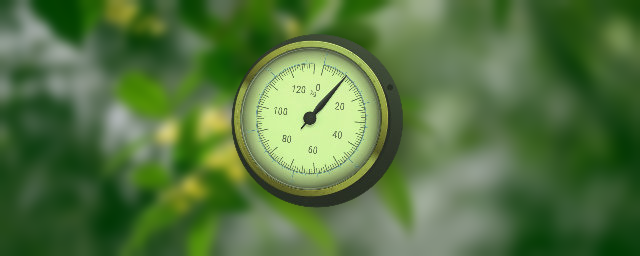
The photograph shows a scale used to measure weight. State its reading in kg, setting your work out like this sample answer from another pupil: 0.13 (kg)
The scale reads 10 (kg)
